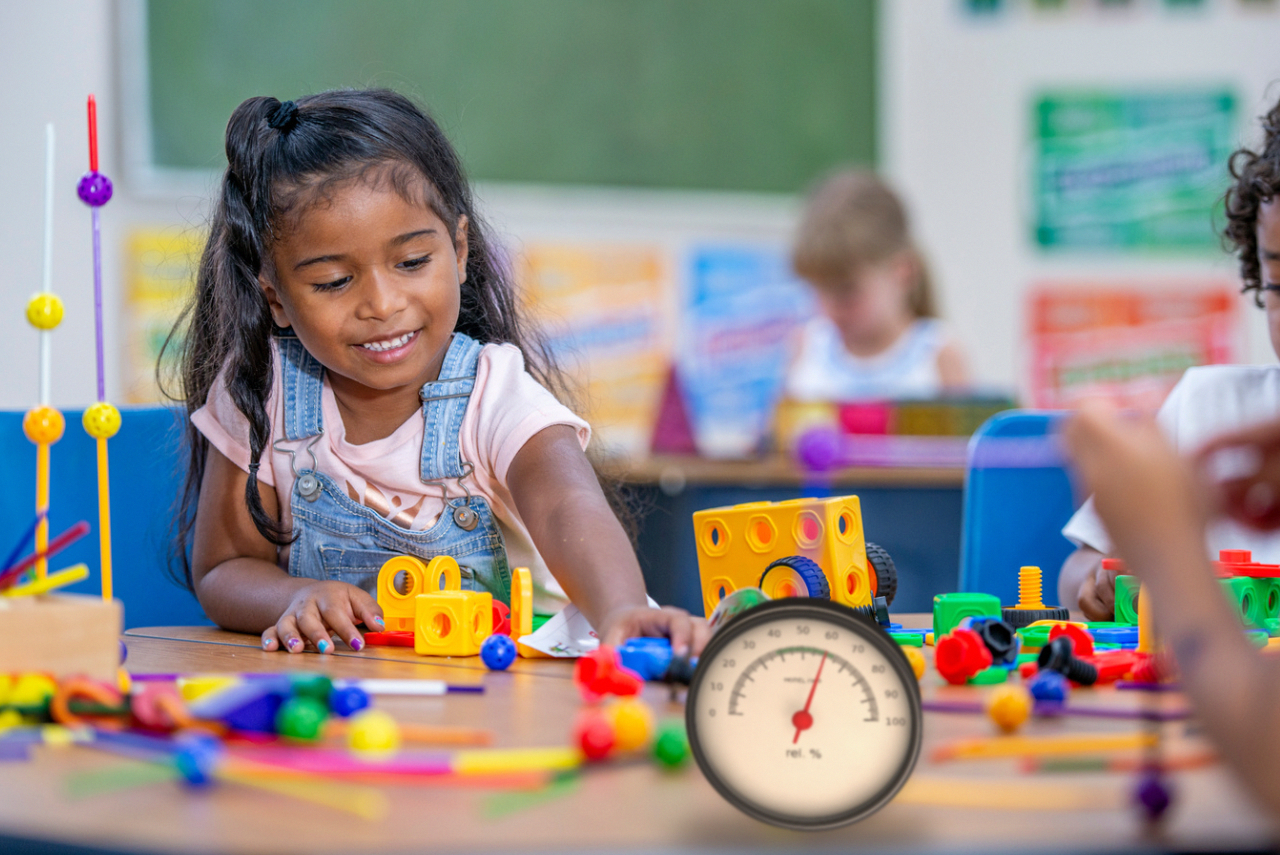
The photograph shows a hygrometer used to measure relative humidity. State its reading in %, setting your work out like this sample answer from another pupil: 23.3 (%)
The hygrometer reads 60 (%)
